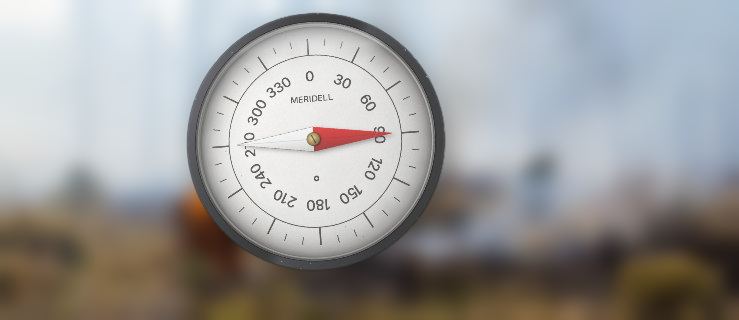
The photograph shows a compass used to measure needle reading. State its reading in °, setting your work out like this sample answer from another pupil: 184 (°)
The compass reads 90 (°)
